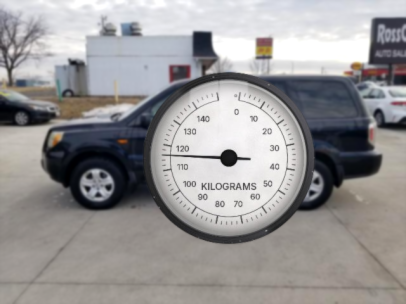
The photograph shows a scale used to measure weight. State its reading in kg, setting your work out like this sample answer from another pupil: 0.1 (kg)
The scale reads 116 (kg)
